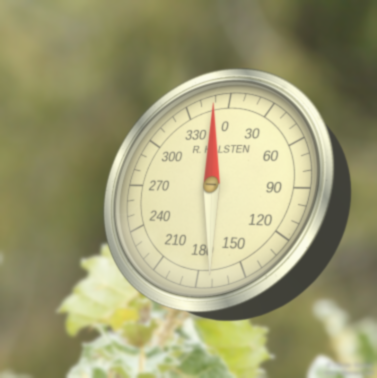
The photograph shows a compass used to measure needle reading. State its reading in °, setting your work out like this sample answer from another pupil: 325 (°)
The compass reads 350 (°)
